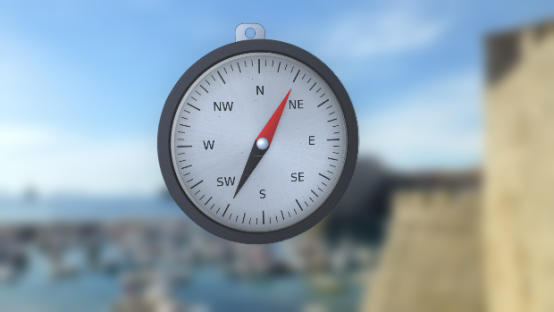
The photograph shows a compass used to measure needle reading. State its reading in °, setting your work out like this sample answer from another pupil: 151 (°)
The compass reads 30 (°)
